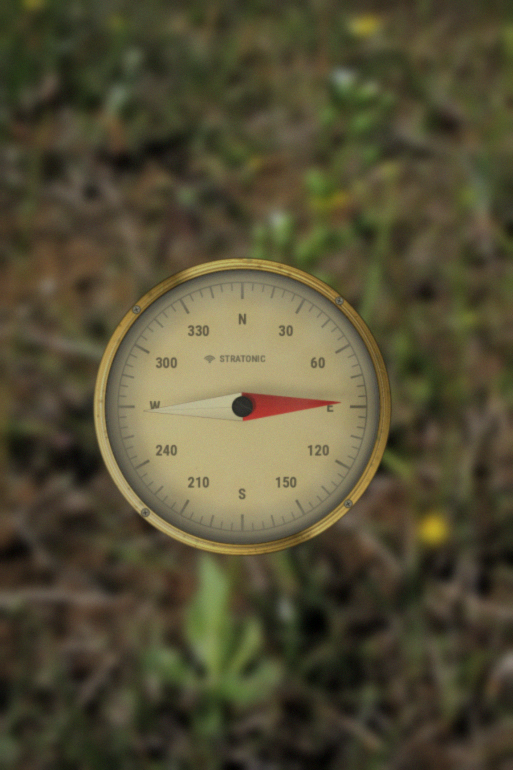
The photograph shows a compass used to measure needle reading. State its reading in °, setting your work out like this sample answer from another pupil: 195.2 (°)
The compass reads 87.5 (°)
